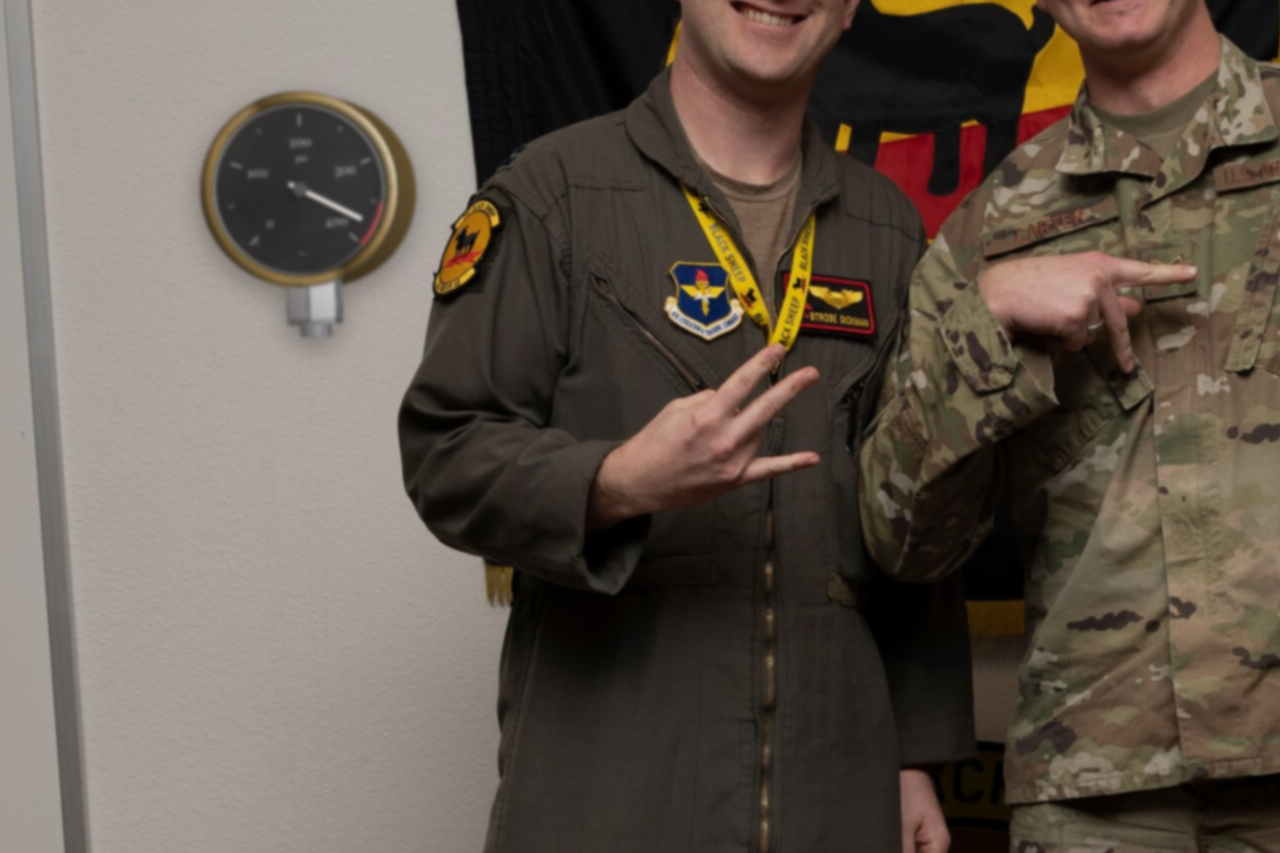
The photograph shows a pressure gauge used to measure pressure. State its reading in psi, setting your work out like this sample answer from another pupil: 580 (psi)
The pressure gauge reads 375 (psi)
